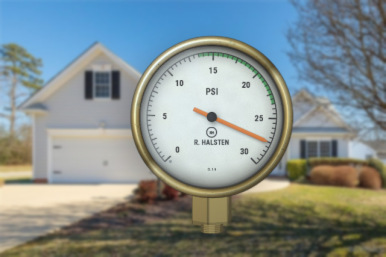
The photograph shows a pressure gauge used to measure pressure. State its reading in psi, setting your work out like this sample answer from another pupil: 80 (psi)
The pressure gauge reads 27.5 (psi)
